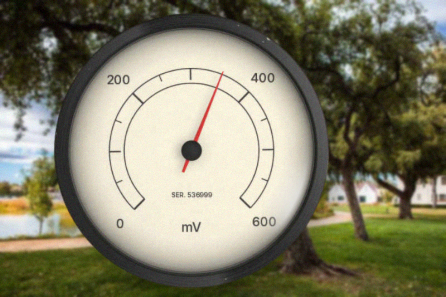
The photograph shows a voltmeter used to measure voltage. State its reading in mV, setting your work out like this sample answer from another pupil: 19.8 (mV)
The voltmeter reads 350 (mV)
